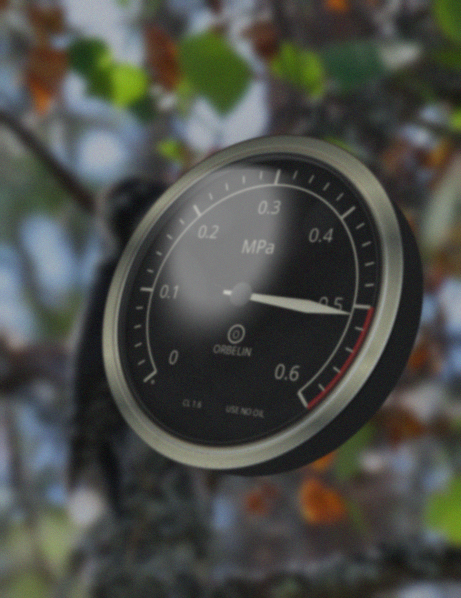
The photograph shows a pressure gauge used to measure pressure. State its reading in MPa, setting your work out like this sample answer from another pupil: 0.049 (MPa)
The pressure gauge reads 0.51 (MPa)
